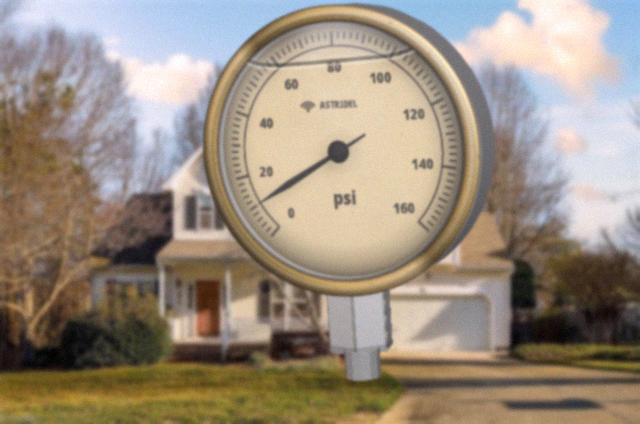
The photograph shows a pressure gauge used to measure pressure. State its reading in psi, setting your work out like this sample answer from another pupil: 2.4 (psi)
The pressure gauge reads 10 (psi)
